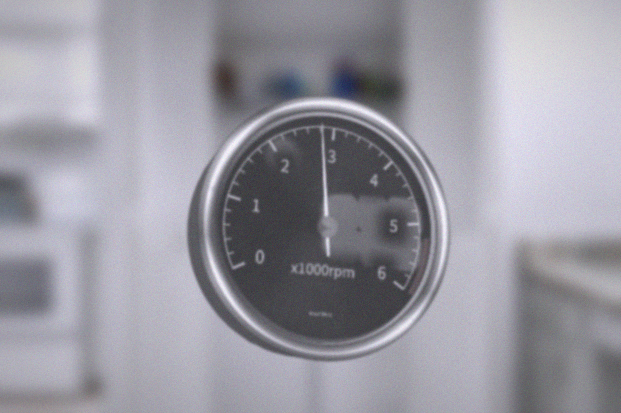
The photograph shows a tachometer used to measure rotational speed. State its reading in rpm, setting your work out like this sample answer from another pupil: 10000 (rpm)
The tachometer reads 2800 (rpm)
